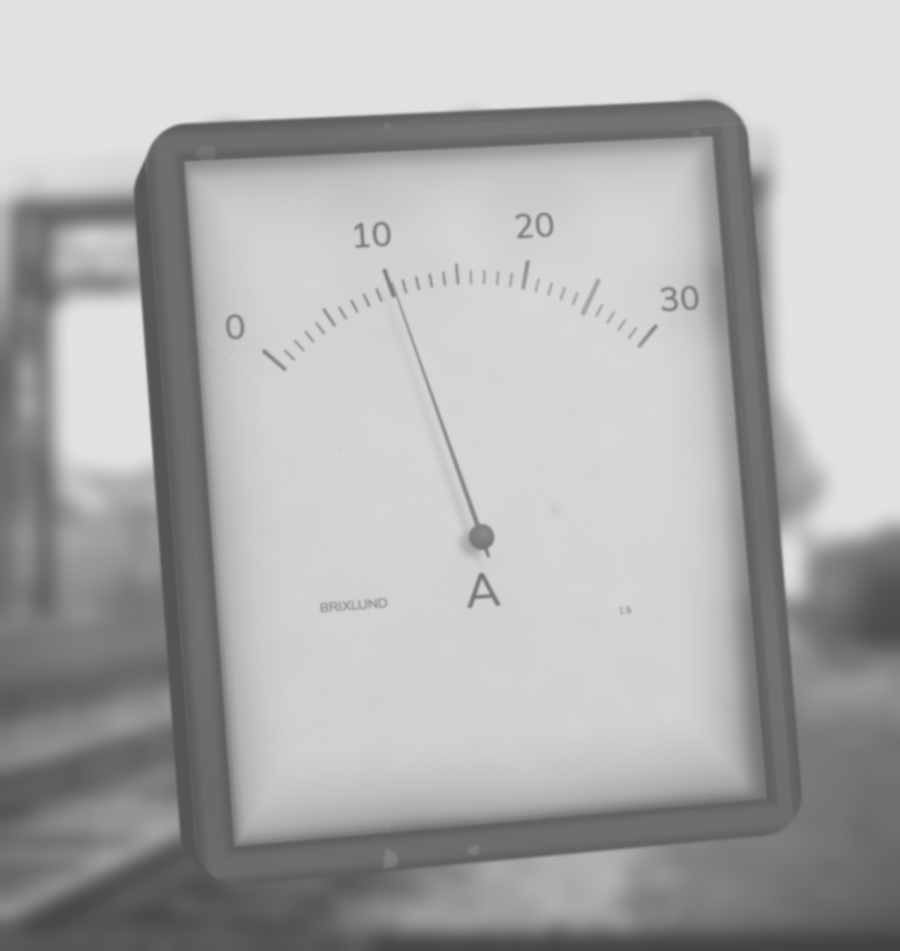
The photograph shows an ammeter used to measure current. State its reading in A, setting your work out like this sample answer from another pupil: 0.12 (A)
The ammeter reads 10 (A)
